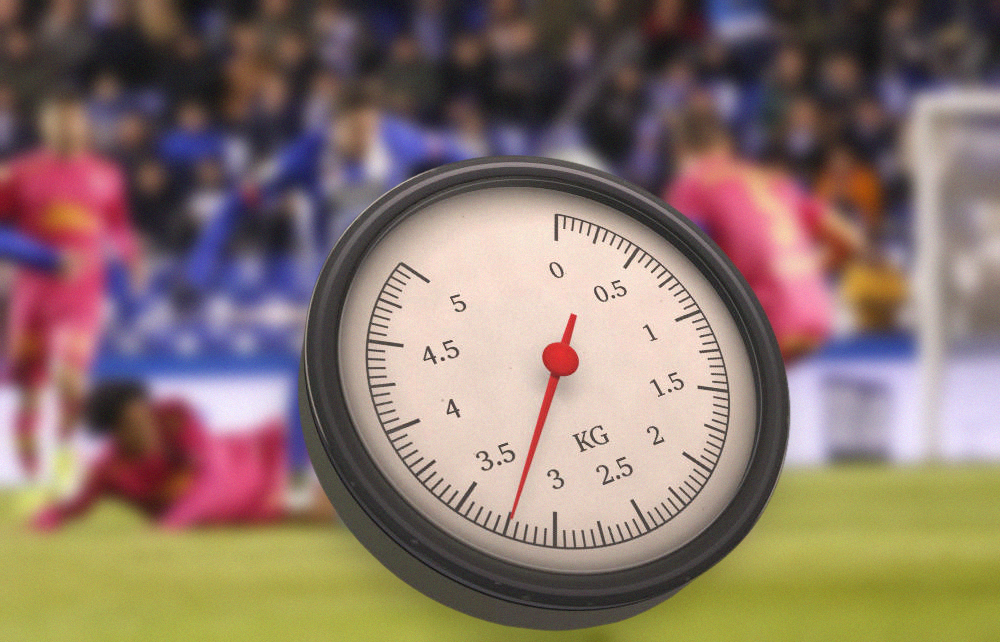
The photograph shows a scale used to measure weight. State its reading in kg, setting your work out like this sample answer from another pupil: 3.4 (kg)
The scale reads 3.25 (kg)
